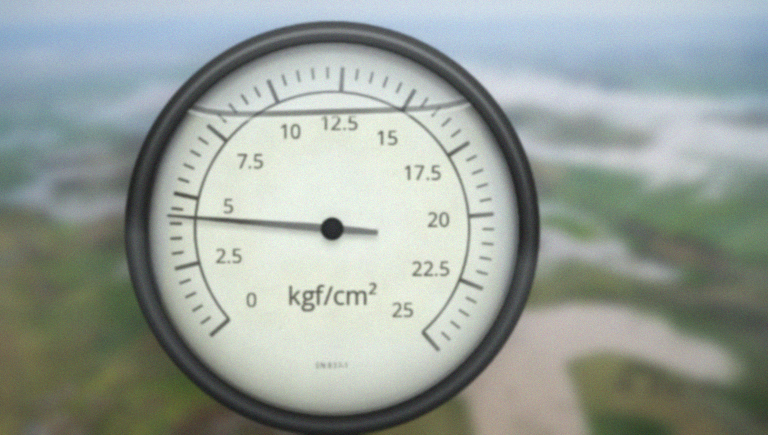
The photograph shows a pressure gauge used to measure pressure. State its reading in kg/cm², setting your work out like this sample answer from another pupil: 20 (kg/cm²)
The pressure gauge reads 4.25 (kg/cm²)
